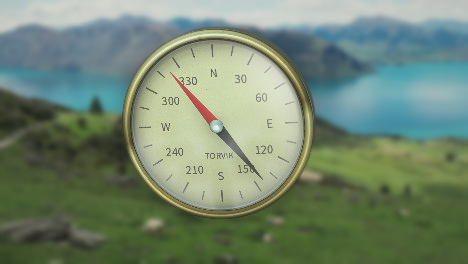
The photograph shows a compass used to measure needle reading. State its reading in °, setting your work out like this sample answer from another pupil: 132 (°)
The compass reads 322.5 (°)
